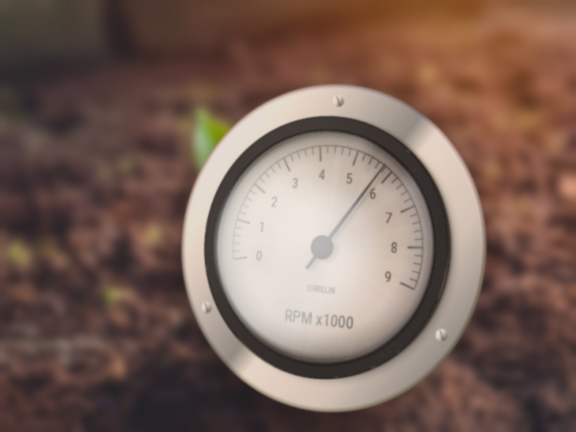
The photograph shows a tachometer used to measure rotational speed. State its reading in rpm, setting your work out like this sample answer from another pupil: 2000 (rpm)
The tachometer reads 5800 (rpm)
